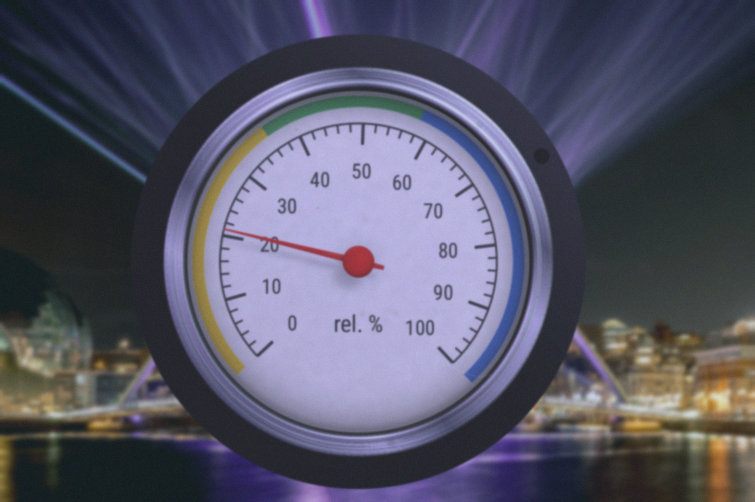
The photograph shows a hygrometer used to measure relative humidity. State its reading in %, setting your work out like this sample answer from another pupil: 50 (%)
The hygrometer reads 21 (%)
